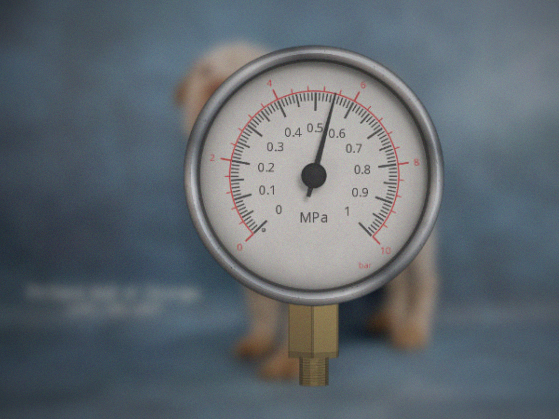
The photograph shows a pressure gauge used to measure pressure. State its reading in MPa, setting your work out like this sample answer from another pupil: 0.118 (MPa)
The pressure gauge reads 0.55 (MPa)
